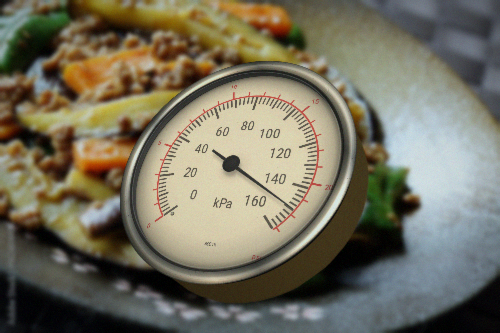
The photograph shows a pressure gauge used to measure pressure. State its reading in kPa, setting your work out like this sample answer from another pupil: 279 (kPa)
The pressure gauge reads 150 (kPa)
